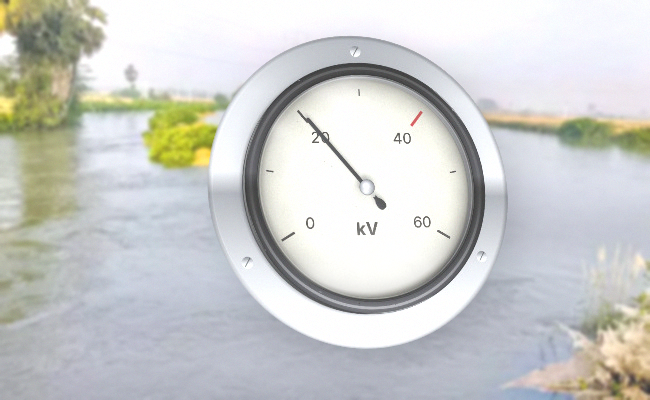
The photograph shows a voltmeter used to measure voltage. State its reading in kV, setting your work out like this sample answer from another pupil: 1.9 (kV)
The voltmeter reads 20 (kV)
